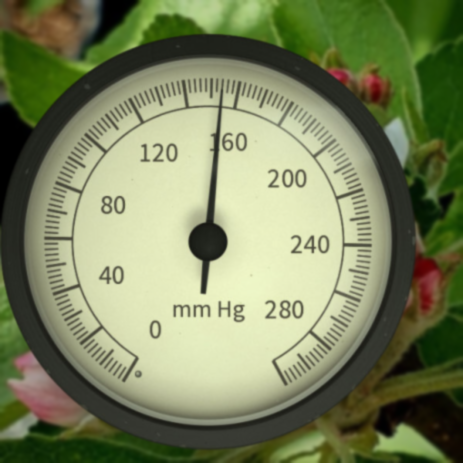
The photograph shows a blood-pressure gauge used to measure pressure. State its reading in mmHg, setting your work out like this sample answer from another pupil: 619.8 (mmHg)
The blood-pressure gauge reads 154 (mmHg)
